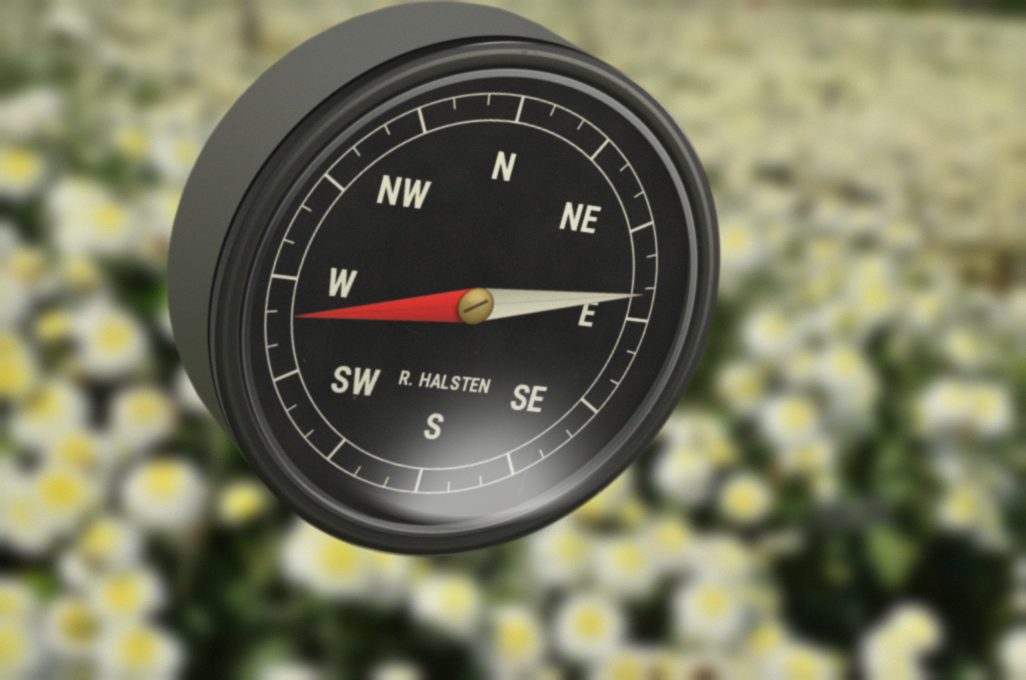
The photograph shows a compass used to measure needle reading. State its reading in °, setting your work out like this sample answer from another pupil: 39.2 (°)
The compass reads 260 (°)
